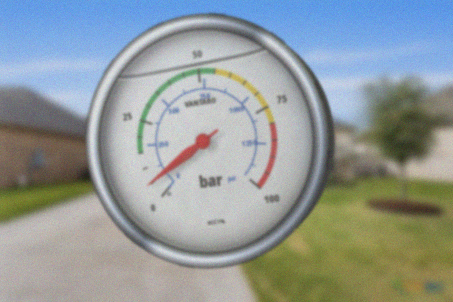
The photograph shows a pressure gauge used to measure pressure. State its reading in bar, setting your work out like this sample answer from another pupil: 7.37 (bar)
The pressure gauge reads 5 (bar)
